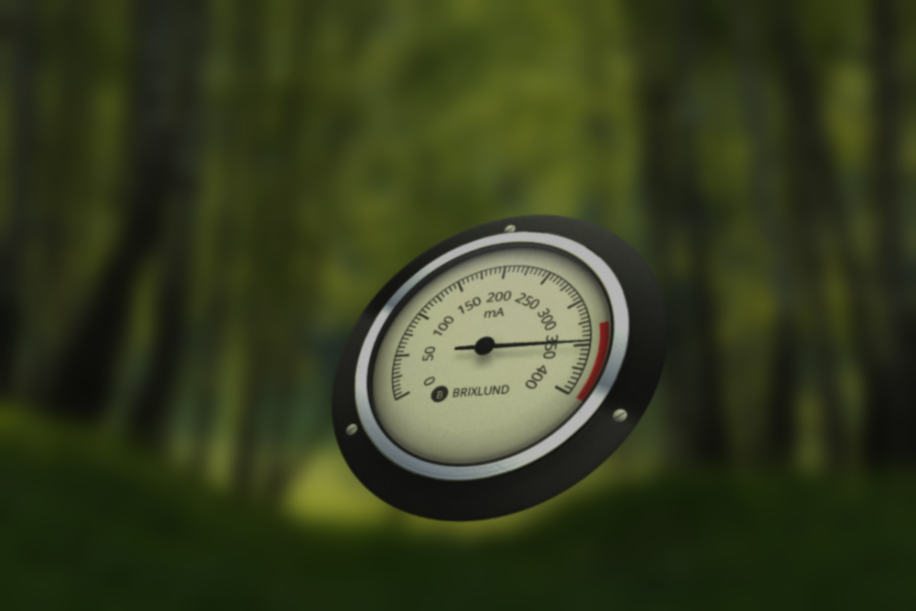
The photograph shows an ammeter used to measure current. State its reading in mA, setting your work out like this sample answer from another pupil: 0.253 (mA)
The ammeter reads 350 (mA)
